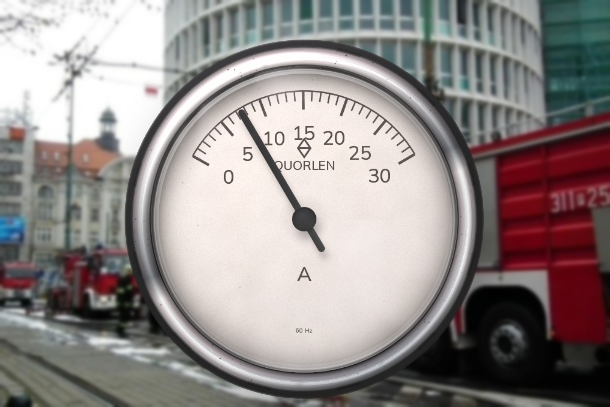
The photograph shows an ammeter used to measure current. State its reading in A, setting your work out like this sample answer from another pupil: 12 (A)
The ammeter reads 7.5 (A)
